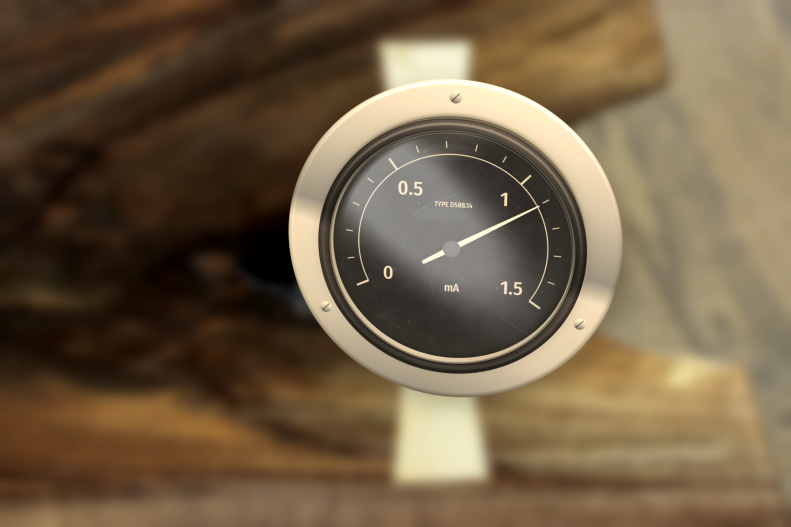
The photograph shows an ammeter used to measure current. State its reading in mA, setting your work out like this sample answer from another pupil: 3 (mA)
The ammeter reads 1.1 (mA)
